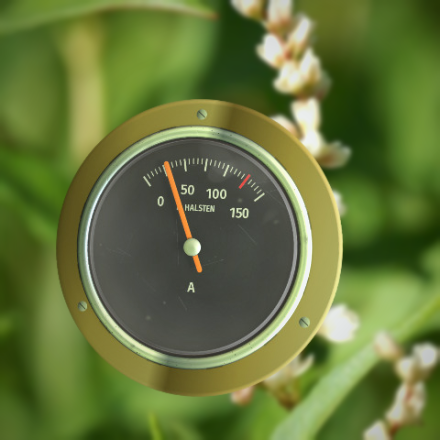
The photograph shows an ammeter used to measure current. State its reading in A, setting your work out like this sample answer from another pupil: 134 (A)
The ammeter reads 30 (A)
